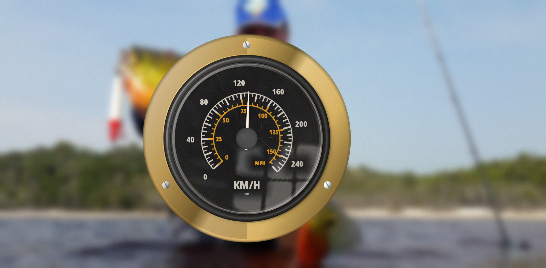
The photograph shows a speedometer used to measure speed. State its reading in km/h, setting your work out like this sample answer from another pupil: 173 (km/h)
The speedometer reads 130 (km/h)
